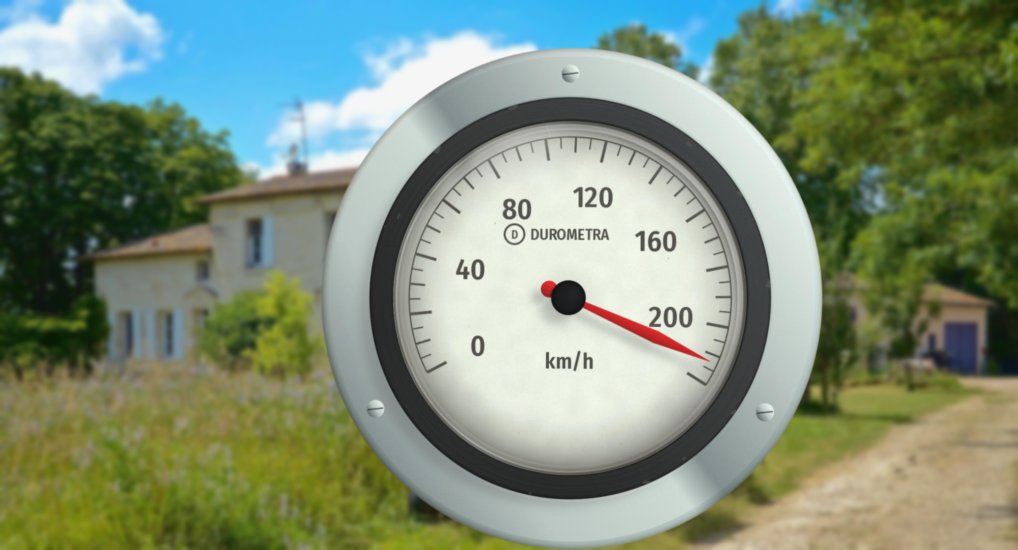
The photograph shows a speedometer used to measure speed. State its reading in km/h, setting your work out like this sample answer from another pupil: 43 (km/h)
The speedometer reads 212.5 (km/h)
